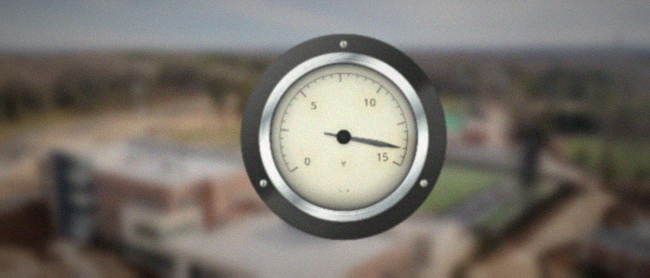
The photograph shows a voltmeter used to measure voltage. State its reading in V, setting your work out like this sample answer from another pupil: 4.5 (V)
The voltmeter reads 14 (V)
